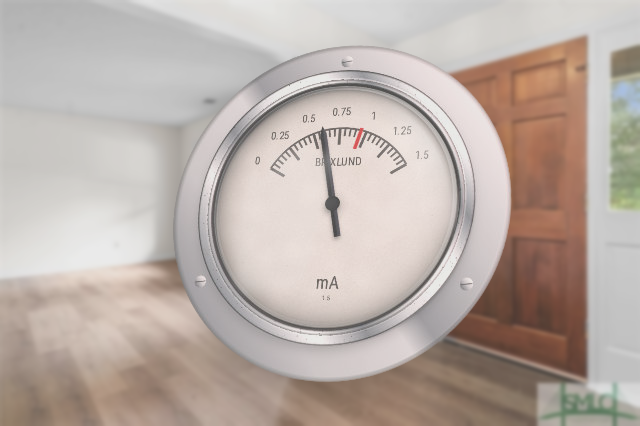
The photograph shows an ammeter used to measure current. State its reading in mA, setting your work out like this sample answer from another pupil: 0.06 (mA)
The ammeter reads 0.6 (mA)
